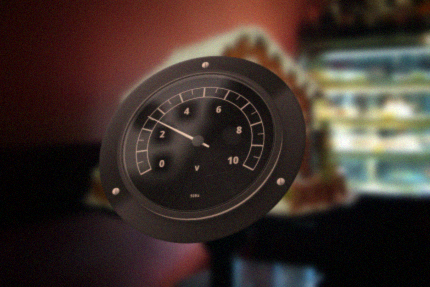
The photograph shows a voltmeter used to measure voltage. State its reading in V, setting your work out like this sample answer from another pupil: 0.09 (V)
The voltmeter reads 2.5 (V)
